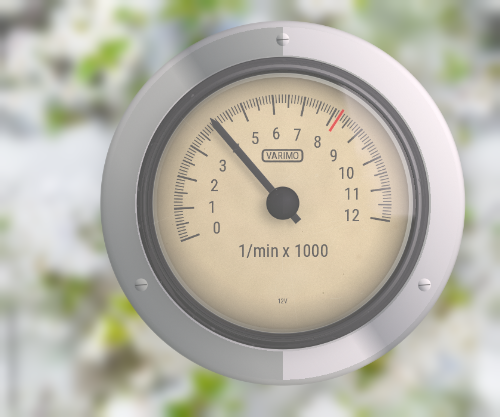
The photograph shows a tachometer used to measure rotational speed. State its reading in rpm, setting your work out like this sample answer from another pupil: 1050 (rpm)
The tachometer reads 4000 (rpm)
